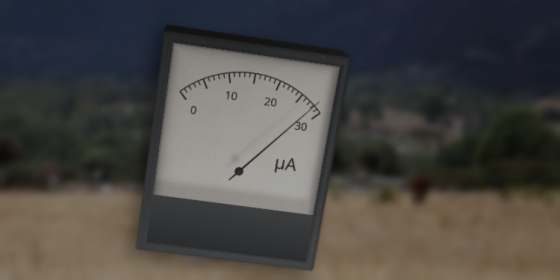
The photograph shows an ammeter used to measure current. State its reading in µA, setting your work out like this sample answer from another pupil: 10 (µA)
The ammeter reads 28 (µA)
